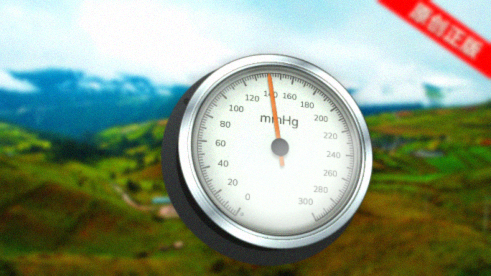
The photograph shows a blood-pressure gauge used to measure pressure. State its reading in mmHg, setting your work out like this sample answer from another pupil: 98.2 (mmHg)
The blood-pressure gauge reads 140 (mmHg)
